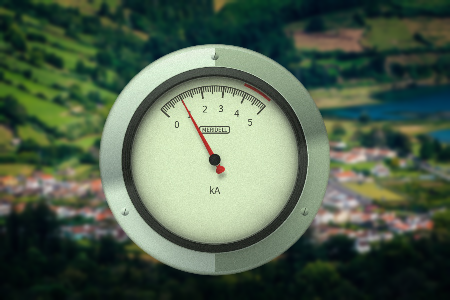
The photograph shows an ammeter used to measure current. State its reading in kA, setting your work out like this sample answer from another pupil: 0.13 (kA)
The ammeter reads 1 (kA)
